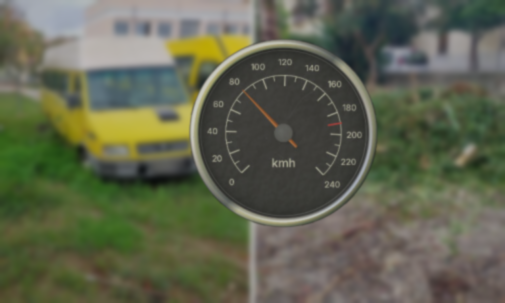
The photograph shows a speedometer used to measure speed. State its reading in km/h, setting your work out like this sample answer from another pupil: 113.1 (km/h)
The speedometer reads 80 (km/h)
